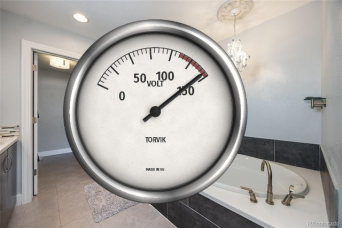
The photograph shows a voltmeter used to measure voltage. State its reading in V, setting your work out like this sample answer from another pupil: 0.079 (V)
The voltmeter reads 145 (V)
